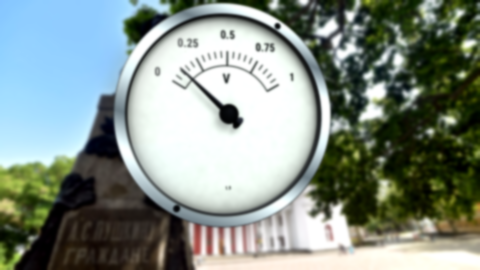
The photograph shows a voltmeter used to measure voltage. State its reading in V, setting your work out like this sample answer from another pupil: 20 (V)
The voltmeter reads 0.1 (V)
